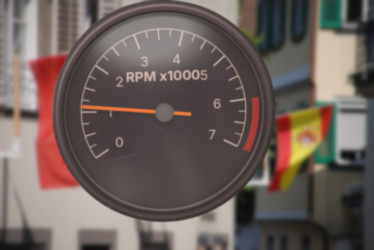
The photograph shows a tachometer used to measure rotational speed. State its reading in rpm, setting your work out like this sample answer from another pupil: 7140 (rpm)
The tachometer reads 1125 (rpm)
